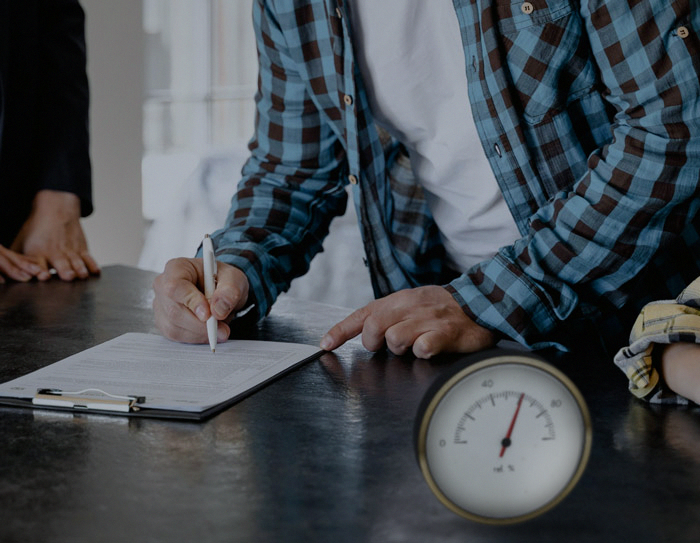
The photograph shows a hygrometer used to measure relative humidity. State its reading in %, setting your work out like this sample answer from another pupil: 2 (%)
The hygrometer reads 60 (%)
